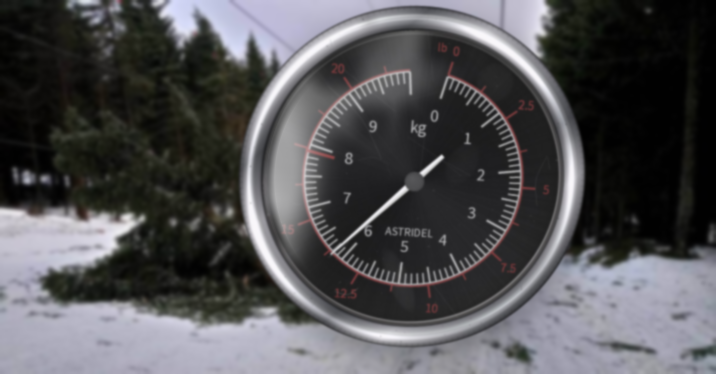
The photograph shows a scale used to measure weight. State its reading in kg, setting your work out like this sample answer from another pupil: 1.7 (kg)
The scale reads 6.2 (kg)
